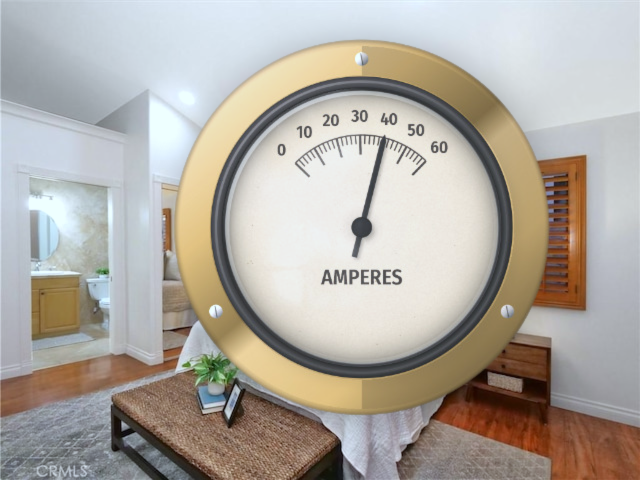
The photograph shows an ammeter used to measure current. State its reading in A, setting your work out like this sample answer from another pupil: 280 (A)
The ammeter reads 40 (A)
